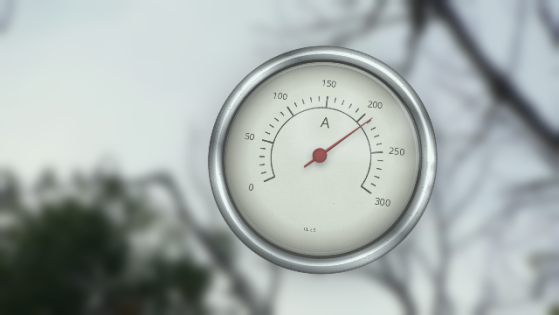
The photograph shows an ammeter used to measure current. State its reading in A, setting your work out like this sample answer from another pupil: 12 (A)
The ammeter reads 210 (A)
